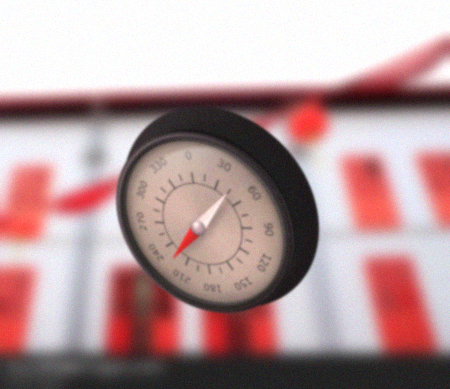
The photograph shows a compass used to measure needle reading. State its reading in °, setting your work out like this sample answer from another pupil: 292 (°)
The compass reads 225 (°)
